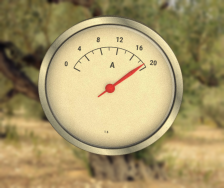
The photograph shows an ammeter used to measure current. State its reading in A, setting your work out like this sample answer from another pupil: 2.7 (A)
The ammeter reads 19 (A)
